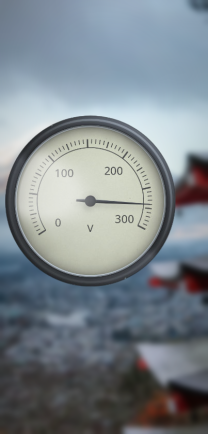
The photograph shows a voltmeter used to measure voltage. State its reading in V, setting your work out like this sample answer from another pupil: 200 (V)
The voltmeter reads 270 (V)
